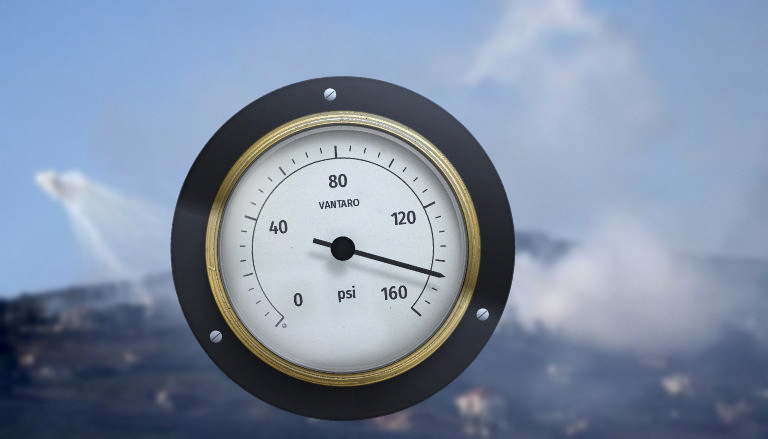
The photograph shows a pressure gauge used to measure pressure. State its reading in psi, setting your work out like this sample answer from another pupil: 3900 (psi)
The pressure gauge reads 145 (psi)
